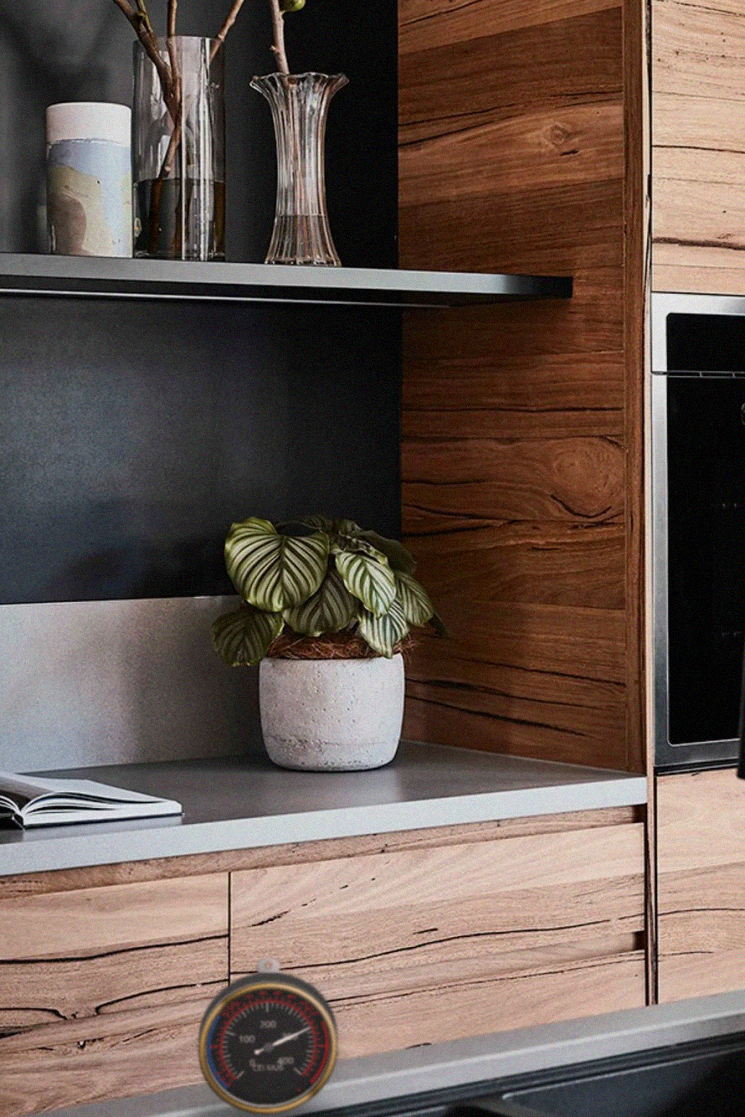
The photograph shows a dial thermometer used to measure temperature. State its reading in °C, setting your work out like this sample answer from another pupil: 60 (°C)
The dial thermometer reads 300 (°C)
